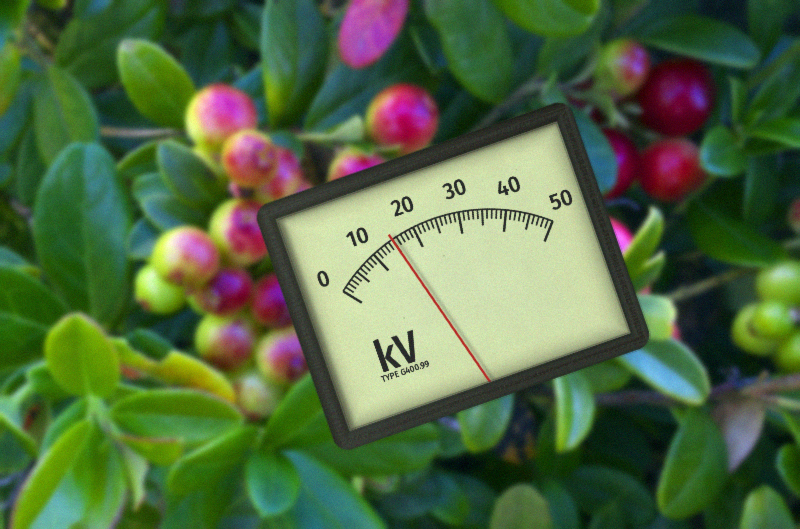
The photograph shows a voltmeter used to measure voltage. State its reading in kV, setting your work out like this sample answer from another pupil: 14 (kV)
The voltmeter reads 15 (kV)
